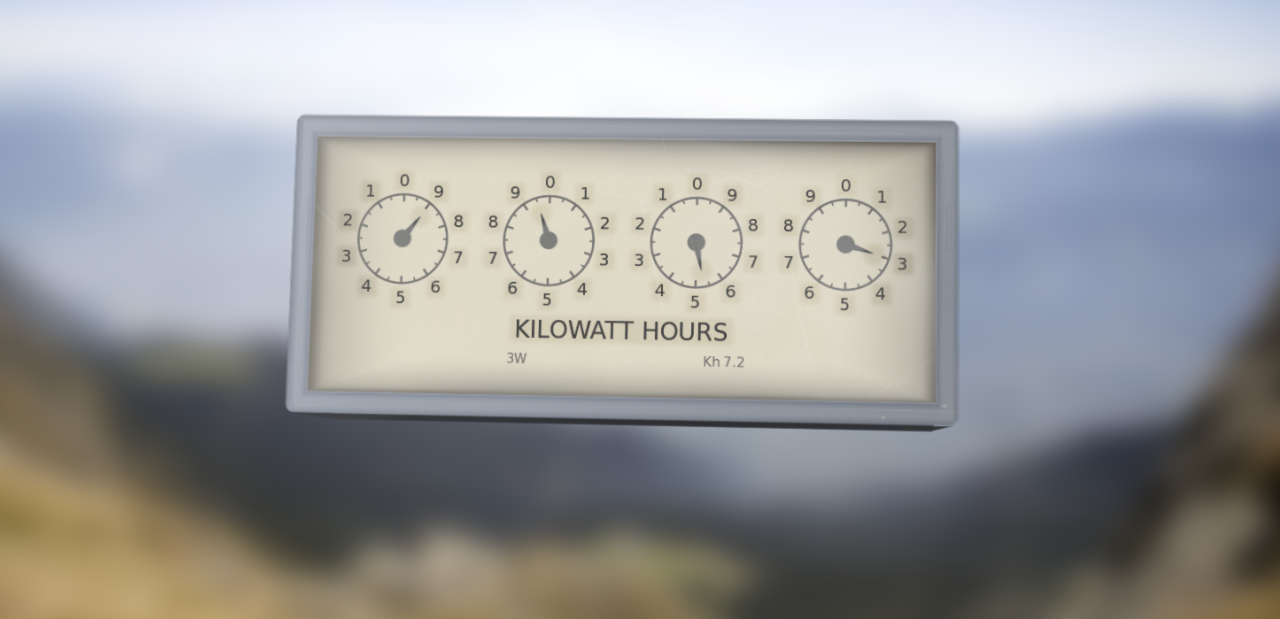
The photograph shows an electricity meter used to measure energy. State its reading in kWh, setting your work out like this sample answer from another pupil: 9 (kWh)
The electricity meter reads 8953 (kWh)
